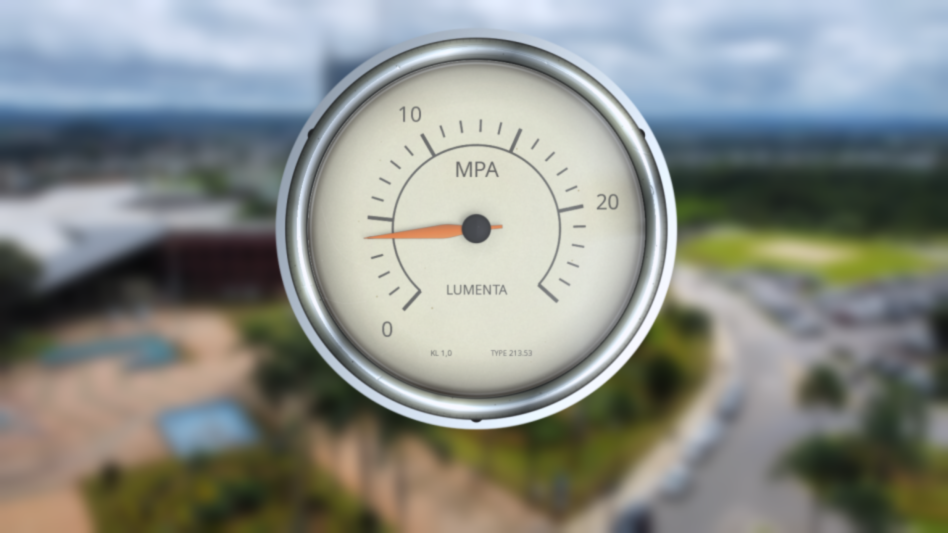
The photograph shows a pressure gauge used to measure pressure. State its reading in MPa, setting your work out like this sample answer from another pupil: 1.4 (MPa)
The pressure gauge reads 4 (MPa)
